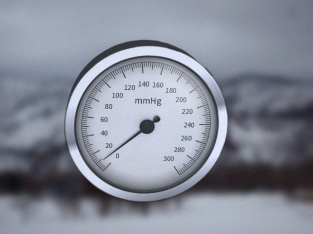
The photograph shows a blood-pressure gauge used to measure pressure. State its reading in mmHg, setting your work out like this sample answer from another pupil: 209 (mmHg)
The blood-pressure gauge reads 10 (mmHg)
